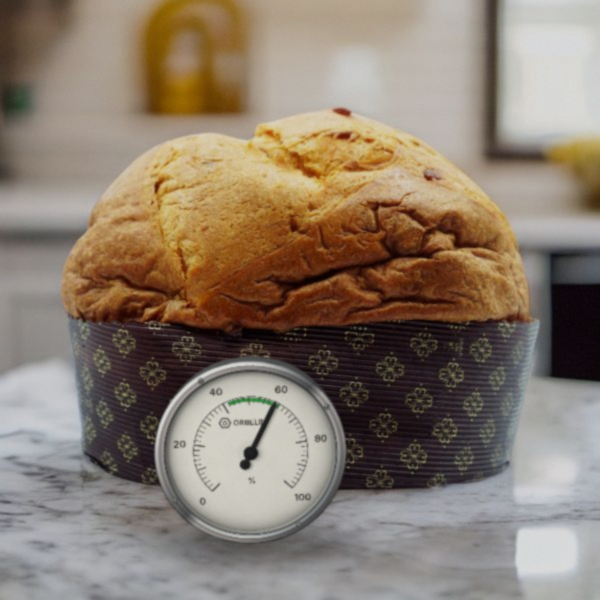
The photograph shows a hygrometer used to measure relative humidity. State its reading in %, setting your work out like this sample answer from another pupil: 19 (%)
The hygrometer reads 60 (%)
